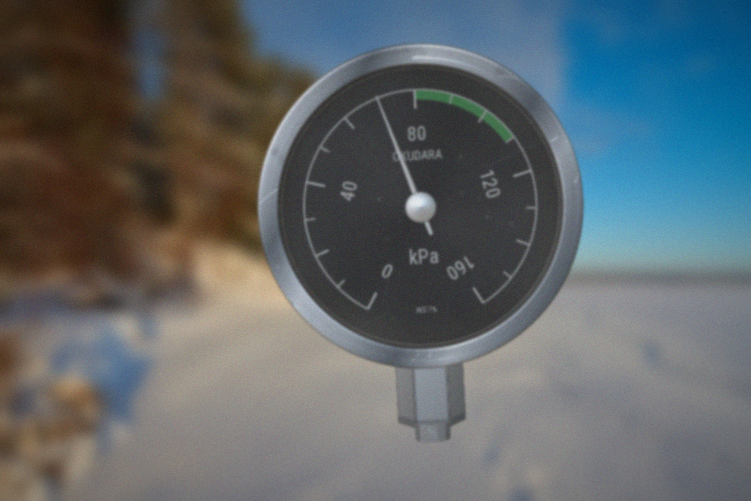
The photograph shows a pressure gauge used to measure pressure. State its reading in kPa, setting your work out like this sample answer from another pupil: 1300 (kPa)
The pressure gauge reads 70 (kPa)
